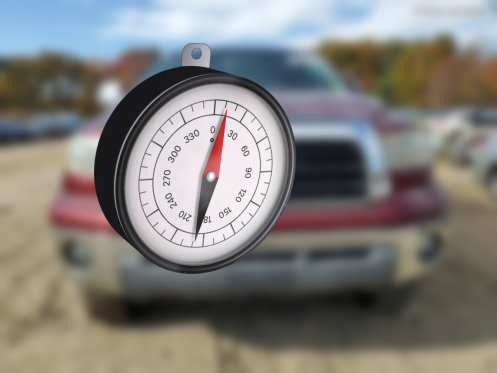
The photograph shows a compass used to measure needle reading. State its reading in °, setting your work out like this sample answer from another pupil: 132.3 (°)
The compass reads 10 (°)
